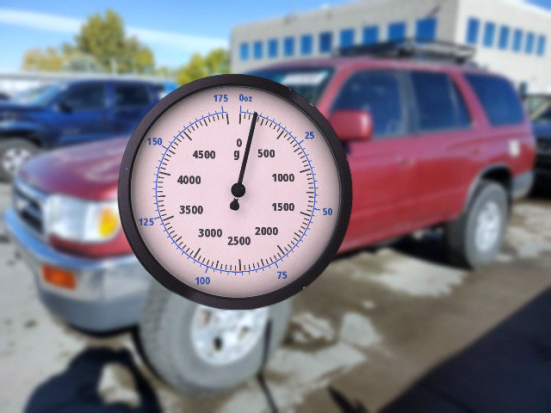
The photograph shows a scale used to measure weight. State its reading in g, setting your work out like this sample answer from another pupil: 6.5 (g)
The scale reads 150 (g)
